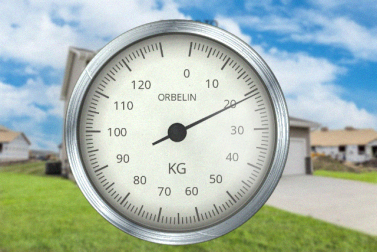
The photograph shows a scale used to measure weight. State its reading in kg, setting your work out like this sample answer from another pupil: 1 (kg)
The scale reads 21 (kg)
